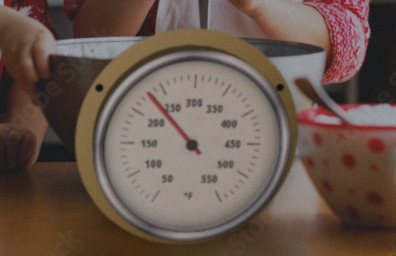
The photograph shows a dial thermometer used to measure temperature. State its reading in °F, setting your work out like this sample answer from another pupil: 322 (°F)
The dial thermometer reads 230 (°F)
